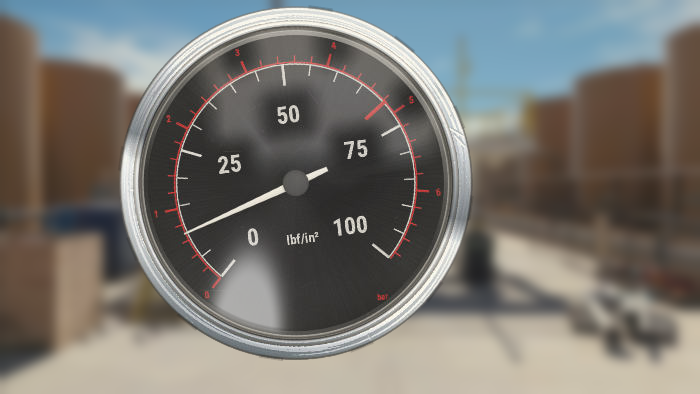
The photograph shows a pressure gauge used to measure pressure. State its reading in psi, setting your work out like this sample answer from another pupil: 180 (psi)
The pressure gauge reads 10 (psi)
